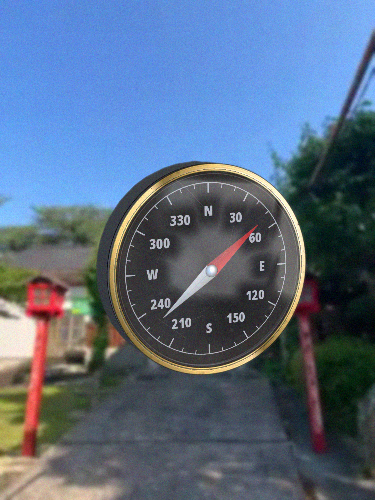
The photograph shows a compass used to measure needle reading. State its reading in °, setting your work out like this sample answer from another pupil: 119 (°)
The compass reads 50 (°)
